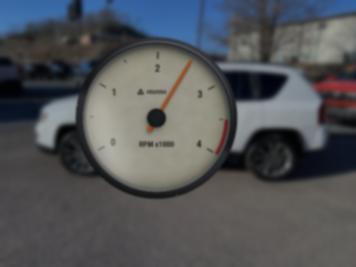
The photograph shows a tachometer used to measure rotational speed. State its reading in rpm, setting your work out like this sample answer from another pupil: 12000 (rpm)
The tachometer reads 2500 (rpm)
